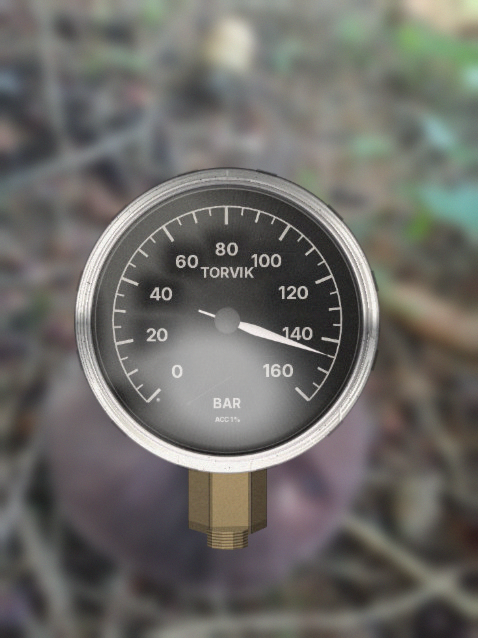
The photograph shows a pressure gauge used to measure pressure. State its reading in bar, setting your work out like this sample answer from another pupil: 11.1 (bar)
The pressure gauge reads 145 (bar)
